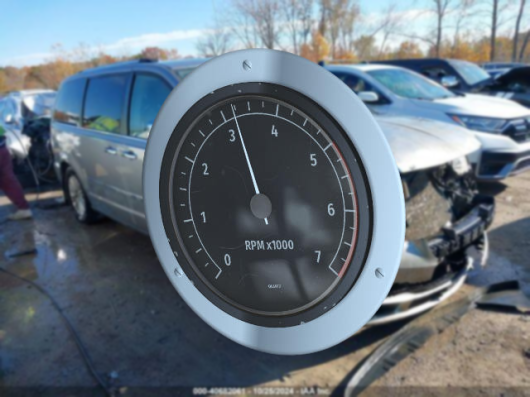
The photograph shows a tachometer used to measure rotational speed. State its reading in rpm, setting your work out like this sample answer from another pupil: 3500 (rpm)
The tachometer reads 3250 (rpm)
